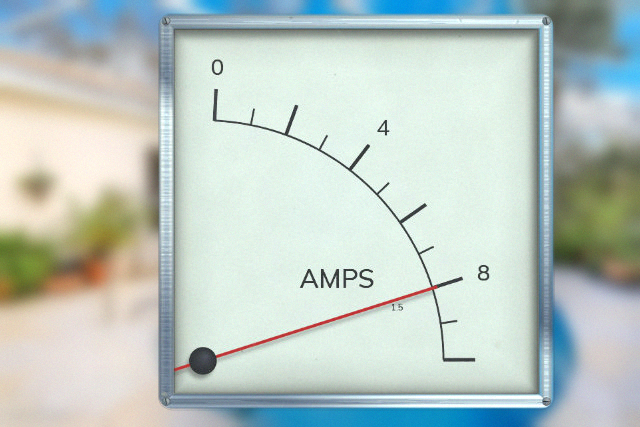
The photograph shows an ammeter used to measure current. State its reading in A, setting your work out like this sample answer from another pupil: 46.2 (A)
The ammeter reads 8 (A)
